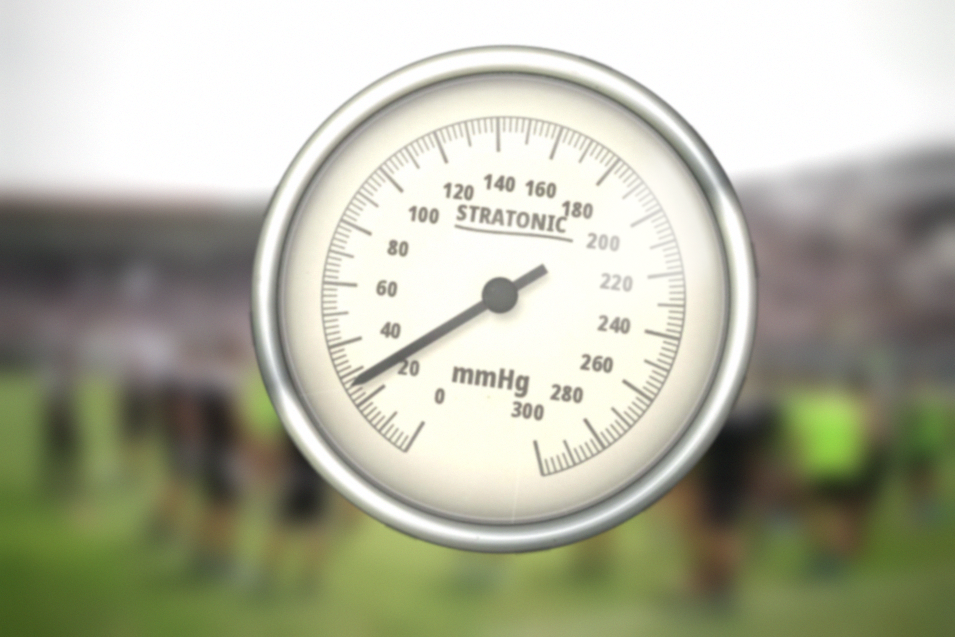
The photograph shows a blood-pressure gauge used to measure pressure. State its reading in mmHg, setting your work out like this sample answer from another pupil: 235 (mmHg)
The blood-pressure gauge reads 26 (mmHg)
